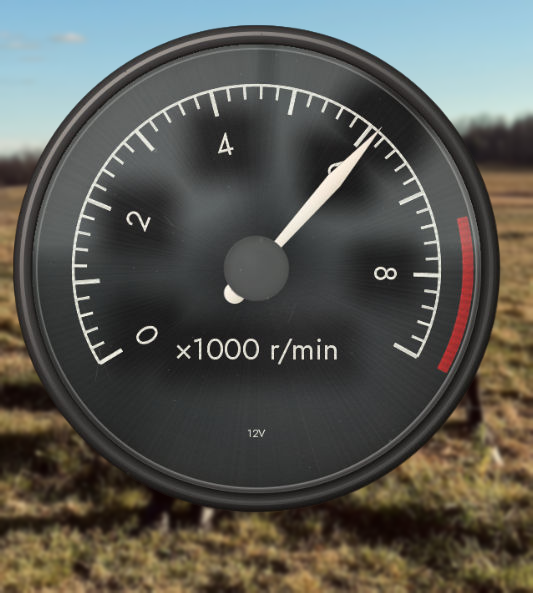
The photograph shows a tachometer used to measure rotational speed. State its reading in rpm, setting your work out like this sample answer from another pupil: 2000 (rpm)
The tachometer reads 6100 (rpm)
